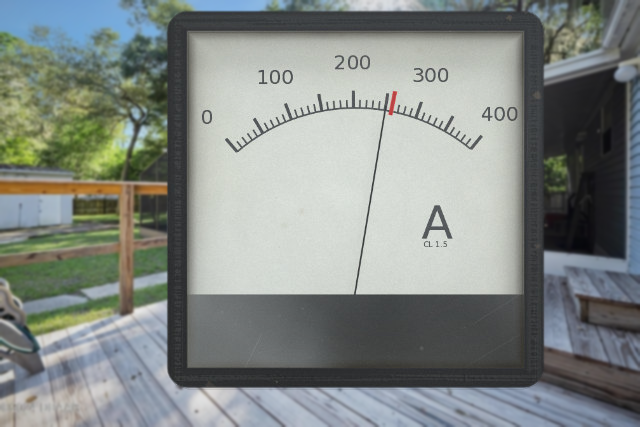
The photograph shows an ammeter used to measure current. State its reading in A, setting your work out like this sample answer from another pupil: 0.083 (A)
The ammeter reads 250 (A)
